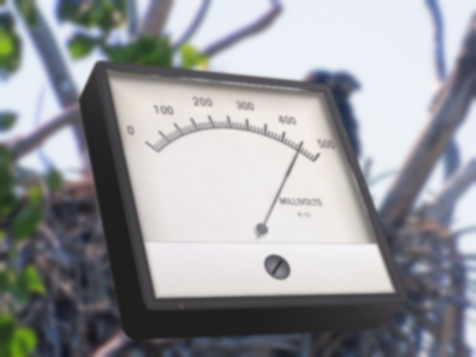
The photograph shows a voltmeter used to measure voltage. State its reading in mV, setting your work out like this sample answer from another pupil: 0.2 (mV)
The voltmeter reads 450 (mV)
